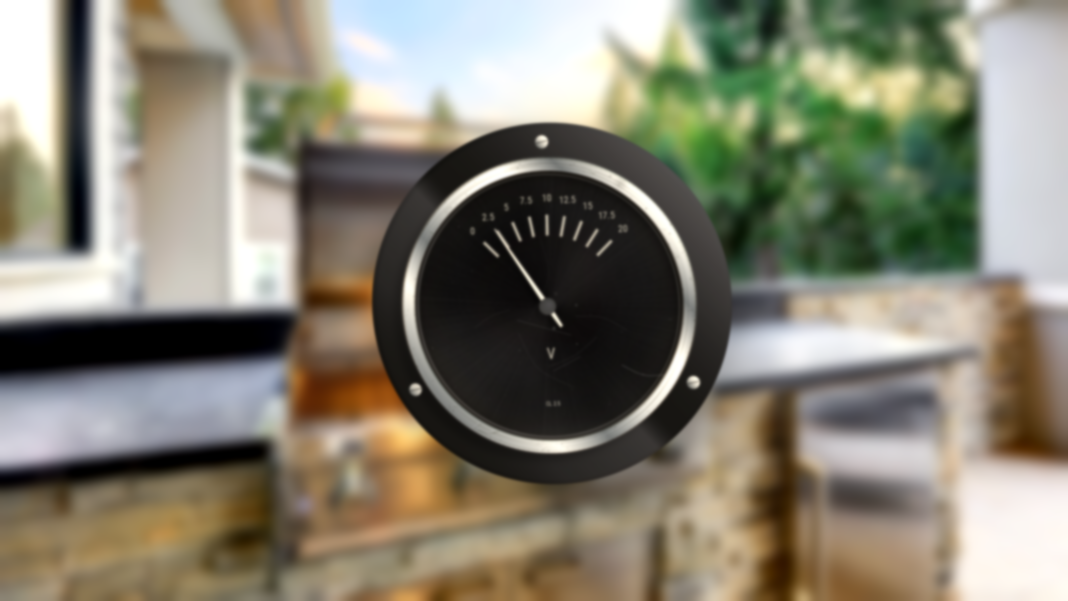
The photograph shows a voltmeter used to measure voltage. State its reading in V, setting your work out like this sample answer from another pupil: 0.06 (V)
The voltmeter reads 2.5 (V)
